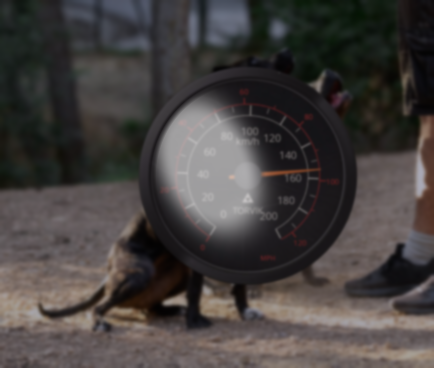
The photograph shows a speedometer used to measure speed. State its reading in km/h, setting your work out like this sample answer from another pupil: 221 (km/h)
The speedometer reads 155 (km/h)
